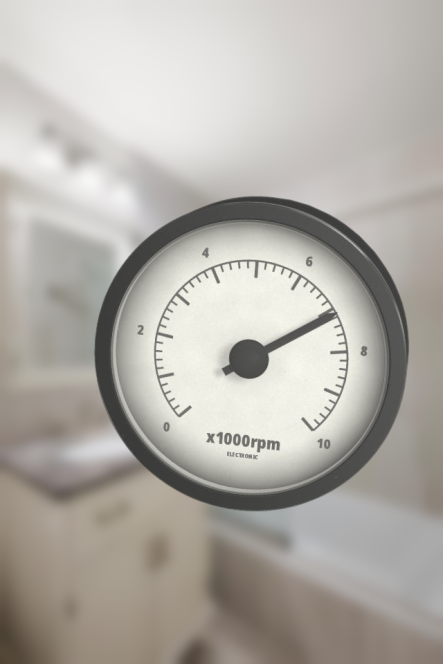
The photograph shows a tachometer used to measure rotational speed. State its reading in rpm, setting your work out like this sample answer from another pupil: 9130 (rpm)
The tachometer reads 7100 (rpm)
